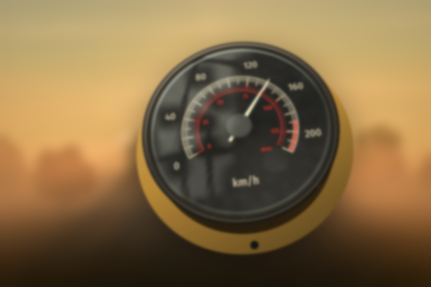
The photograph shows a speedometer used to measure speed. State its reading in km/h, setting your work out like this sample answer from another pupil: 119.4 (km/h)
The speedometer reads 140 (km/h)
